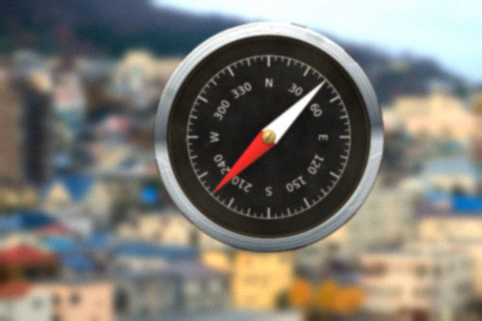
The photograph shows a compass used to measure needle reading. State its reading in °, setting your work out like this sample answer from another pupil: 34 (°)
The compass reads 225 (°)
